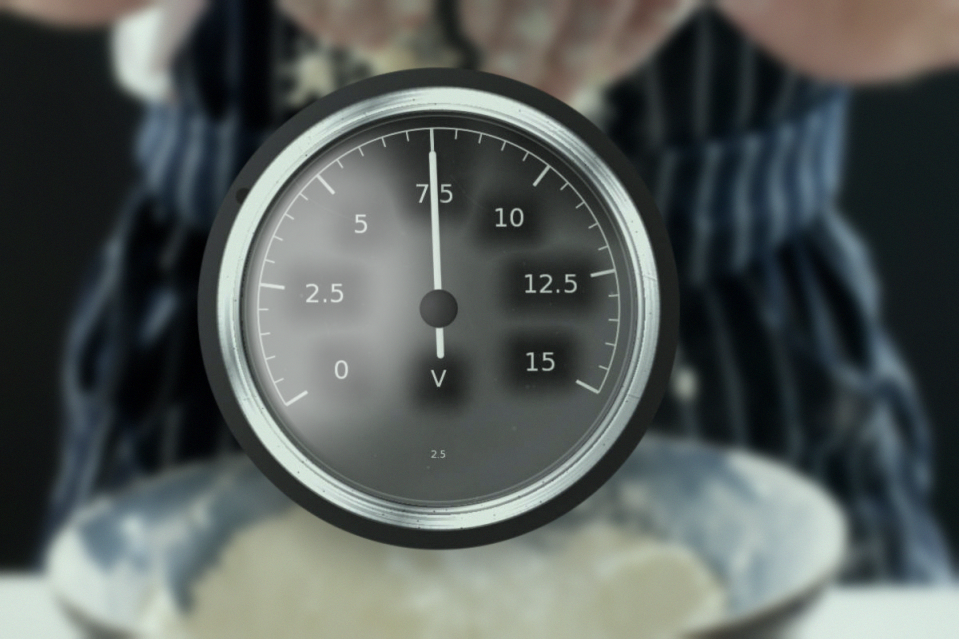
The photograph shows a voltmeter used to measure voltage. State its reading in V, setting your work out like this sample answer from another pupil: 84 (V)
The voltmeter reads 7.5 (V)
